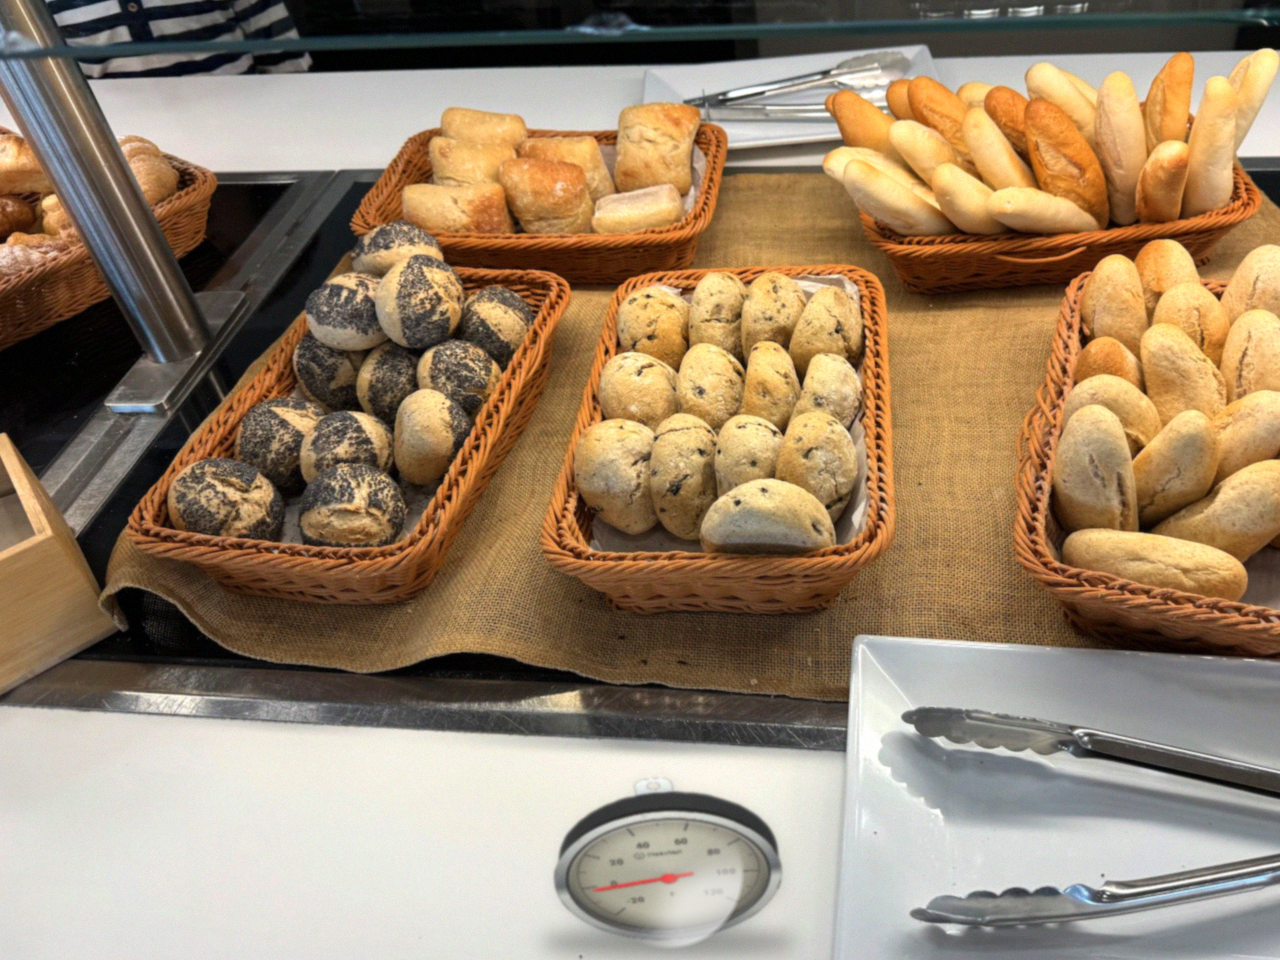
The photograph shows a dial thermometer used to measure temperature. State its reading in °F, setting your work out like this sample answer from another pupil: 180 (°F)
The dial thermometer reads 0 (°F)
